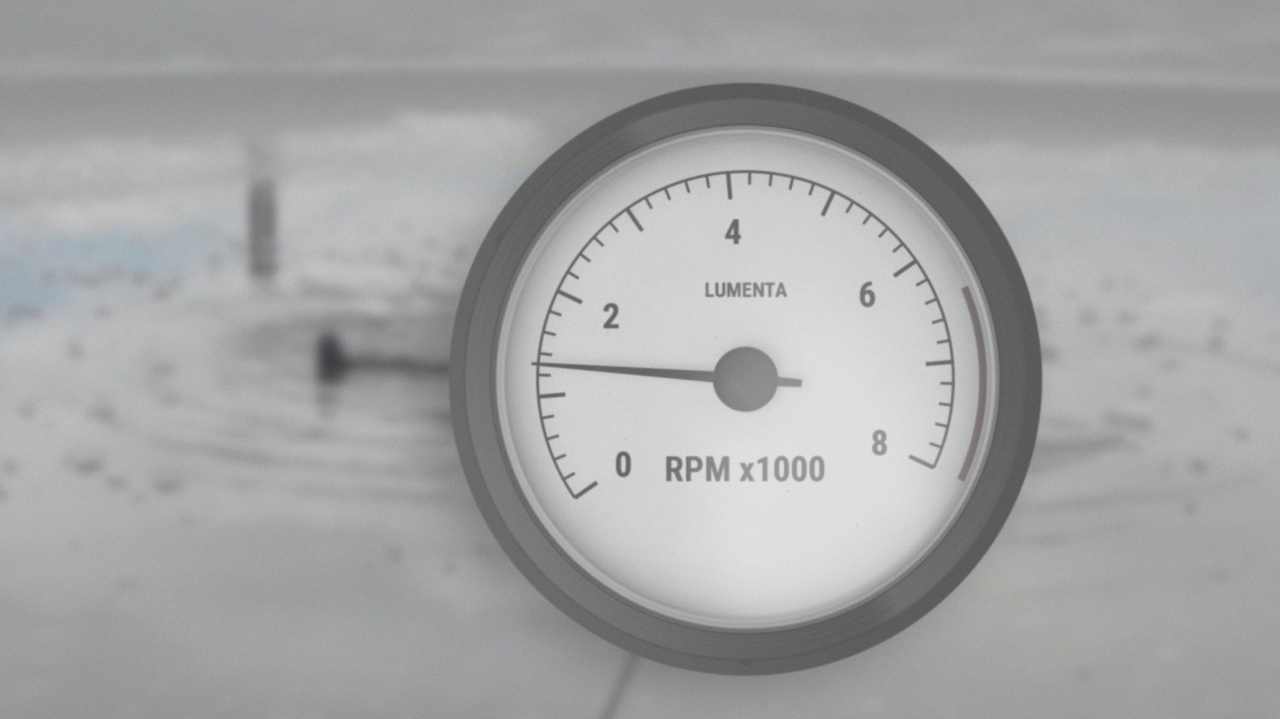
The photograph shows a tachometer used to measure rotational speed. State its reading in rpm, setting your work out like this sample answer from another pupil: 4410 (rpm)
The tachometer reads 1300 (rpm)
